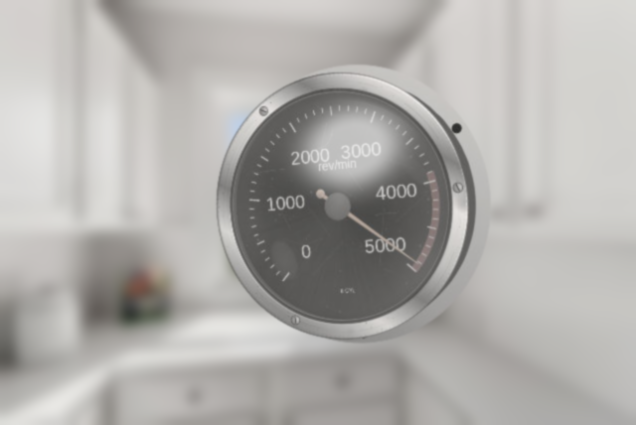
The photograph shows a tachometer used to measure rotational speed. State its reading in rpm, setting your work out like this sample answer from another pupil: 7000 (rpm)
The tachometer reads 4900 (rpm)
